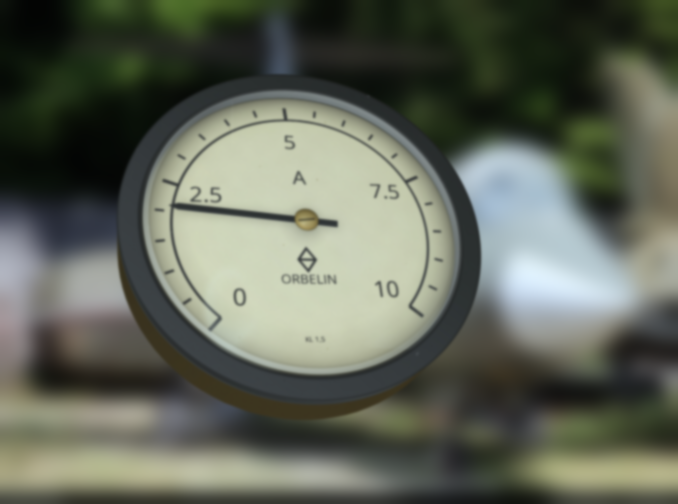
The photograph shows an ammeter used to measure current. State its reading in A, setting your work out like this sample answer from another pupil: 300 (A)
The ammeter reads 2 (A)
